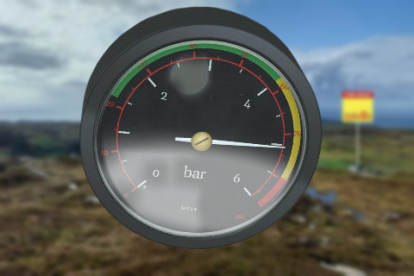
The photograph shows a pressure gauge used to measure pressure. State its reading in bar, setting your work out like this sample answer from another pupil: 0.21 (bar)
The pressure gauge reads 5 (bar)
